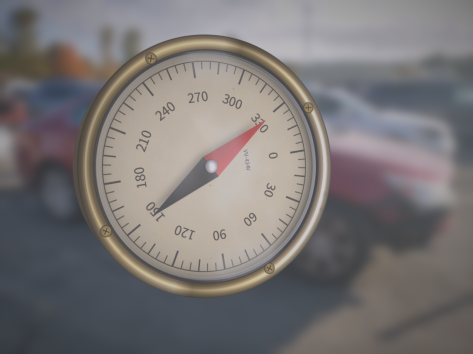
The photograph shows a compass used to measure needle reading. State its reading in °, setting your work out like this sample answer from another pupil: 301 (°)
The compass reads 330 (°)
